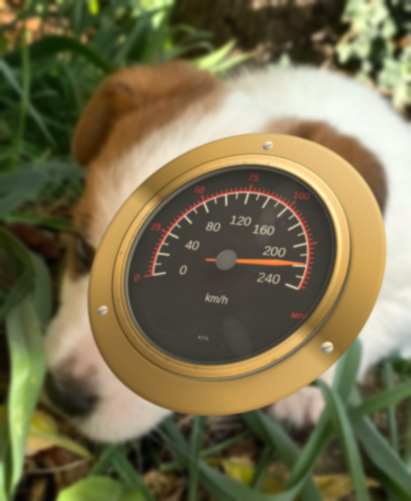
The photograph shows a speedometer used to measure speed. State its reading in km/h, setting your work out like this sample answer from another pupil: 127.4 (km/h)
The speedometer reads 220 (km/h)
